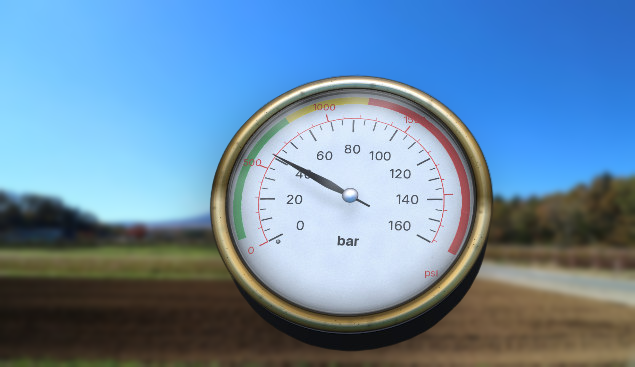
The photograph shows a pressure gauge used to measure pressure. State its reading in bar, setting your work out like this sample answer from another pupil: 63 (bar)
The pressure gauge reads 40 (bar)
